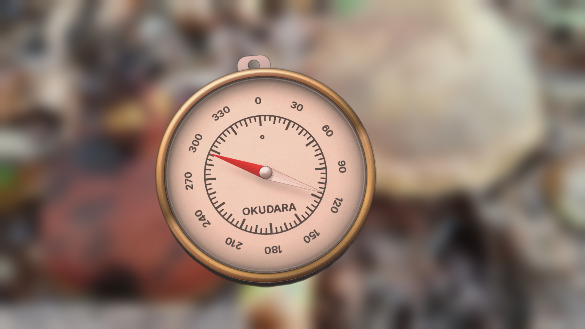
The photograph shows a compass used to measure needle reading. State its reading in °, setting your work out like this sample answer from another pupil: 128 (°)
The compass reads 295 (°)
